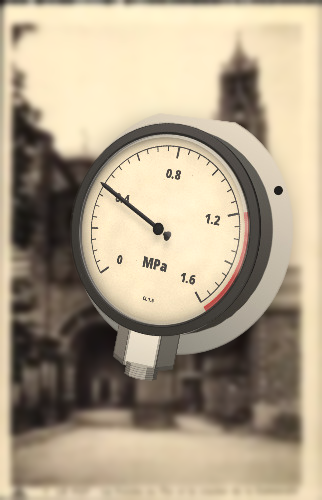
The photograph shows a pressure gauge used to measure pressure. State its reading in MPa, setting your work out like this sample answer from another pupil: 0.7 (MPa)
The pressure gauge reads 0.4 (MPa)
